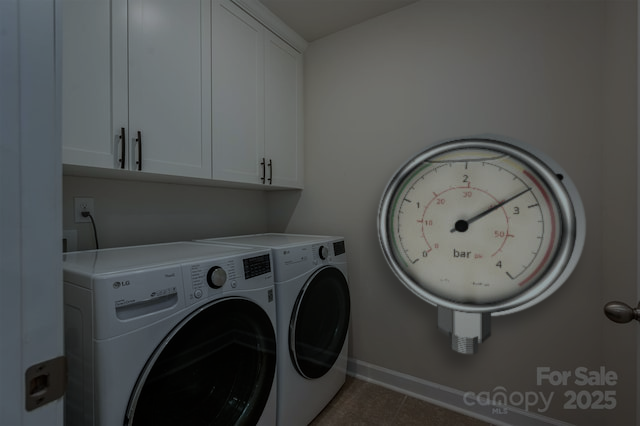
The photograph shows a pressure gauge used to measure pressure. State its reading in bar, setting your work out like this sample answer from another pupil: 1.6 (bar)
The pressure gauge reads 2.8 (bar)
